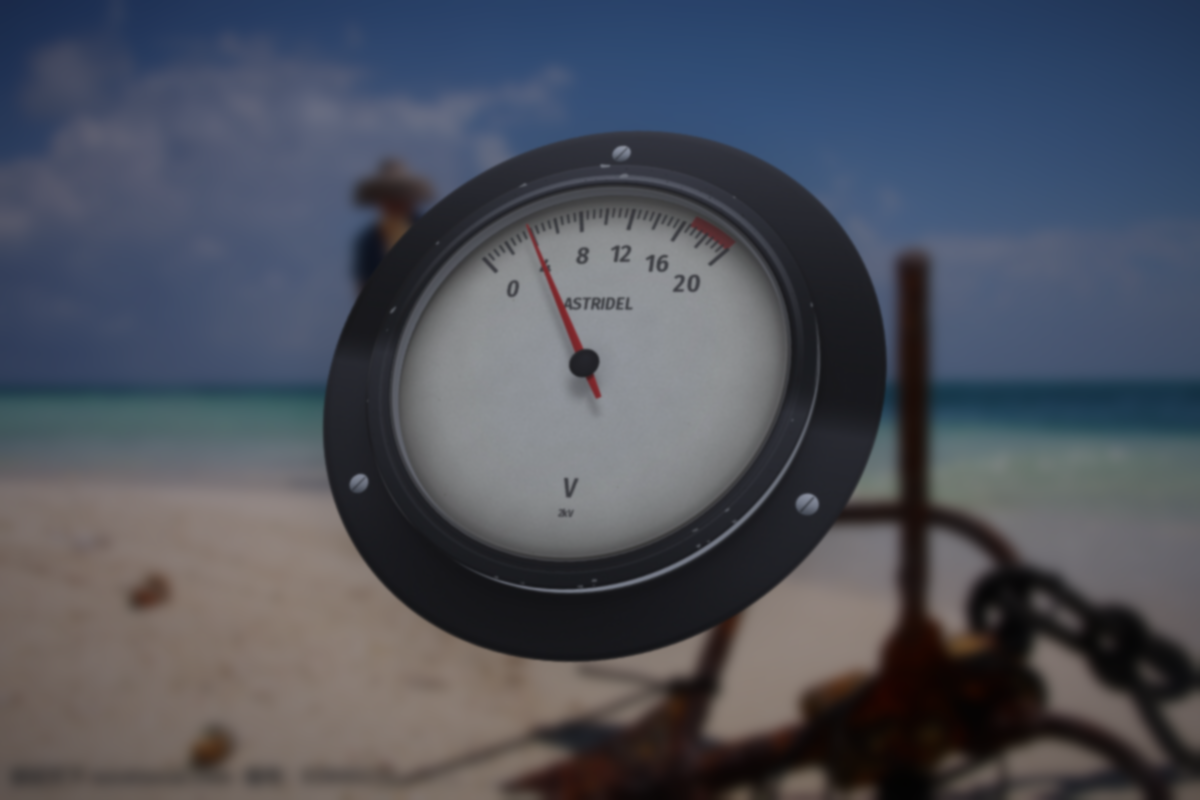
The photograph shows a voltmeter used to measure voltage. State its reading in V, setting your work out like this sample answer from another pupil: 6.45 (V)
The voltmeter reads 4 (V)
